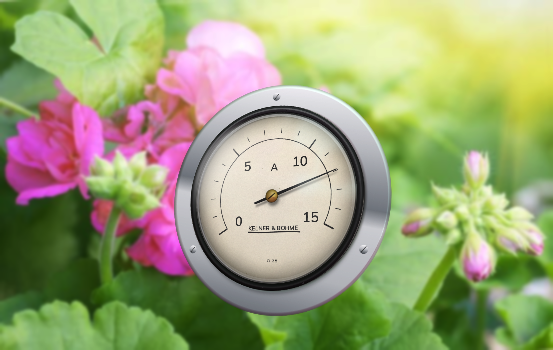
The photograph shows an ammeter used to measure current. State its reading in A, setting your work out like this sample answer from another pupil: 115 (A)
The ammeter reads 12 (A)
